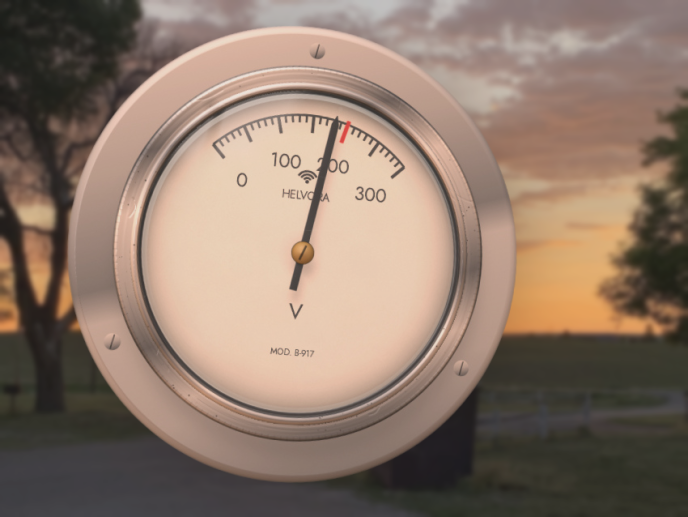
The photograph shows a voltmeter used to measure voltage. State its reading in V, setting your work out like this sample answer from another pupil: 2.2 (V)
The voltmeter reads 180 (V)
